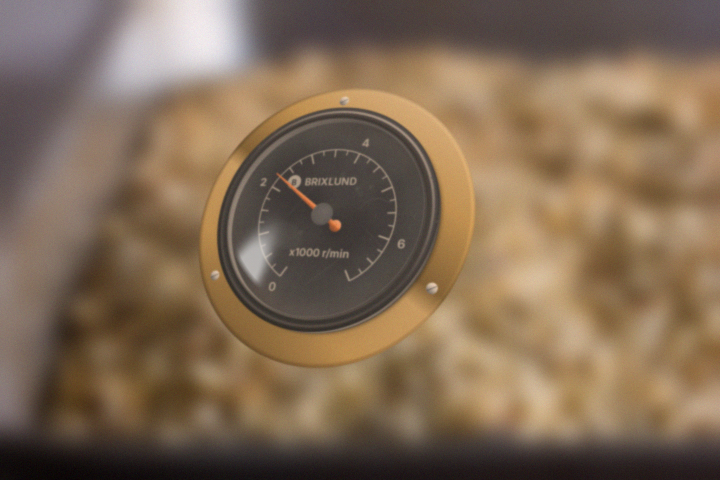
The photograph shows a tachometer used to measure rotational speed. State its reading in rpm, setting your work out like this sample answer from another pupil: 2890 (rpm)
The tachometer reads 2250 (rpm)
